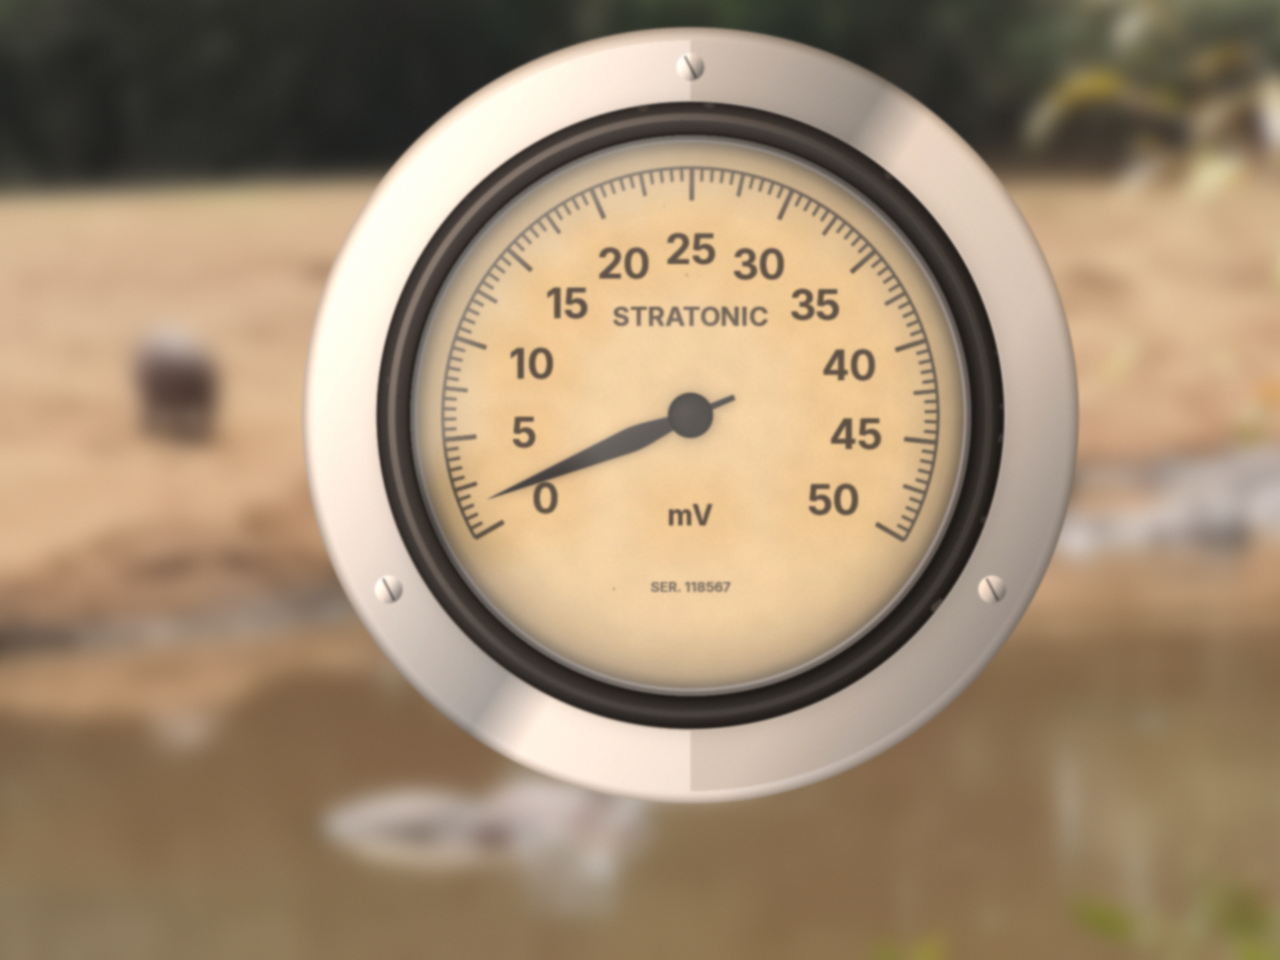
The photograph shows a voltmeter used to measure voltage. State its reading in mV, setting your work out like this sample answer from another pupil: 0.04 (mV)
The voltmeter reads 1.5 (mV)
